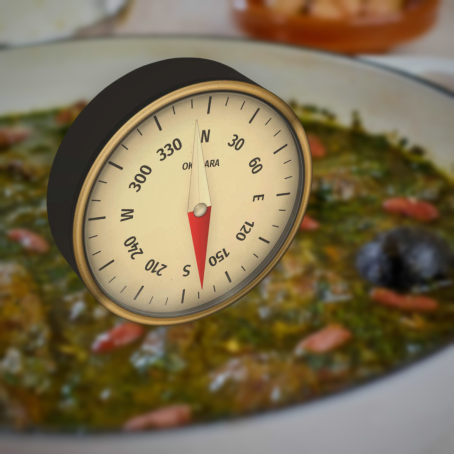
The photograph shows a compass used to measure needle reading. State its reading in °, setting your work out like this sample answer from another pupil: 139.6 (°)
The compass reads 170 (°)
